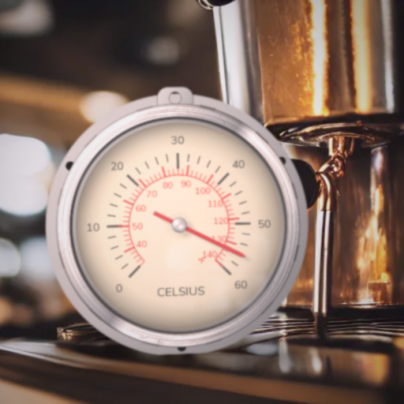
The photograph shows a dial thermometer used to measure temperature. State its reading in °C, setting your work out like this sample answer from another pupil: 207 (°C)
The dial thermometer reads 56 (°C)
